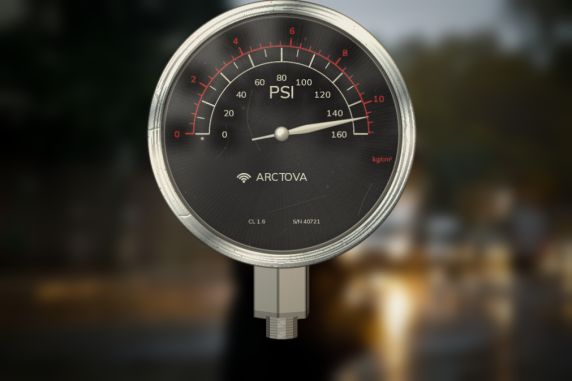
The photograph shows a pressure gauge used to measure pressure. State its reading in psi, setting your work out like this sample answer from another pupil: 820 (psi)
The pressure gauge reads 150 (psi)
